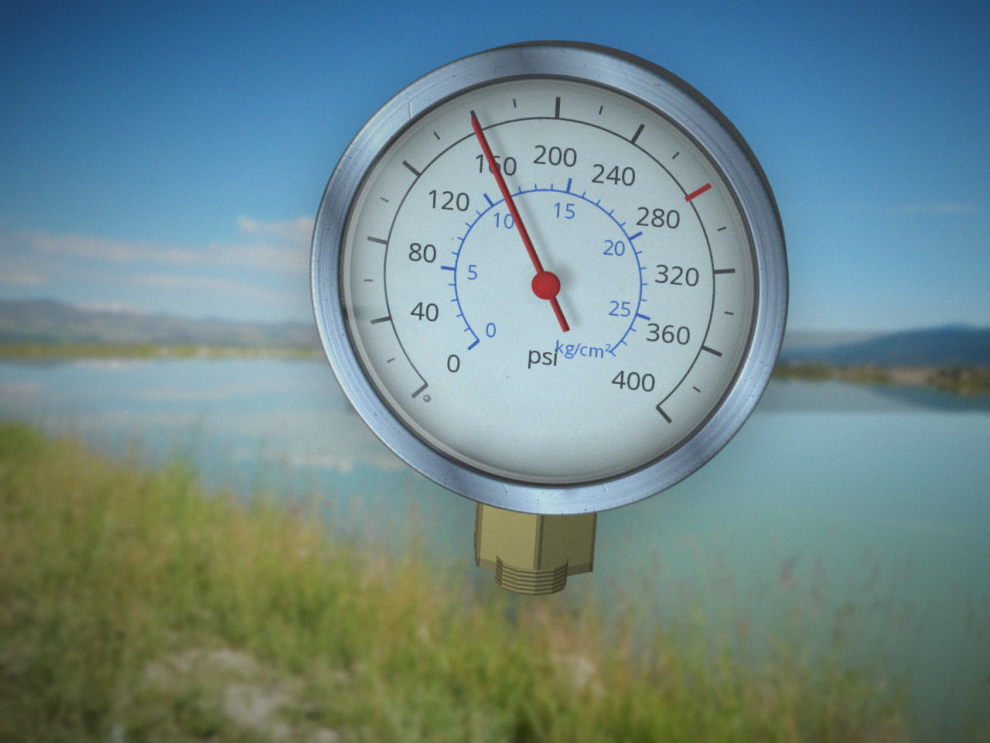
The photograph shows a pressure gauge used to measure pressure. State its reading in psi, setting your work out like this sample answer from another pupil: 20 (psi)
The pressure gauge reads 160 (psi)
